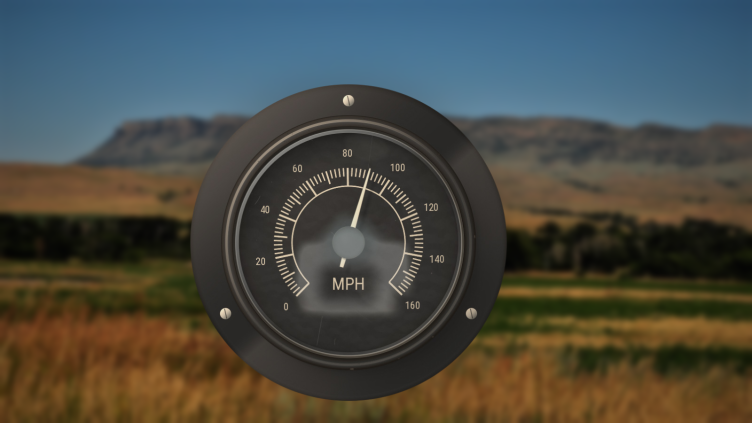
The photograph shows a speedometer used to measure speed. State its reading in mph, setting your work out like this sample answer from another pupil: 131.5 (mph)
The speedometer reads 90 (mph)
